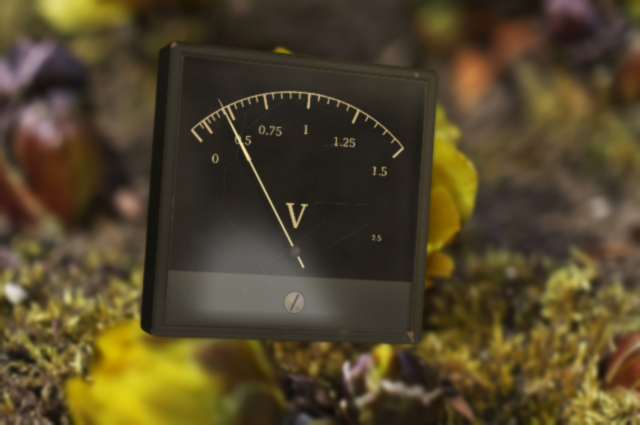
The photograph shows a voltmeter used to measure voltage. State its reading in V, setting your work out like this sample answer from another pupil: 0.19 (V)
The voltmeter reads 0.45 (V)
